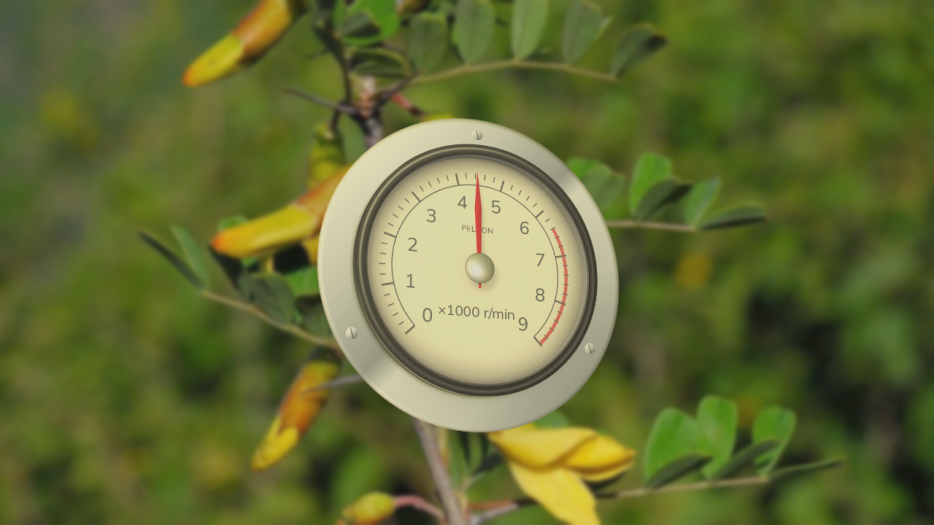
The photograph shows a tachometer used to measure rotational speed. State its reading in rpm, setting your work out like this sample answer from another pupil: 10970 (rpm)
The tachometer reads 4400 (rpm)
